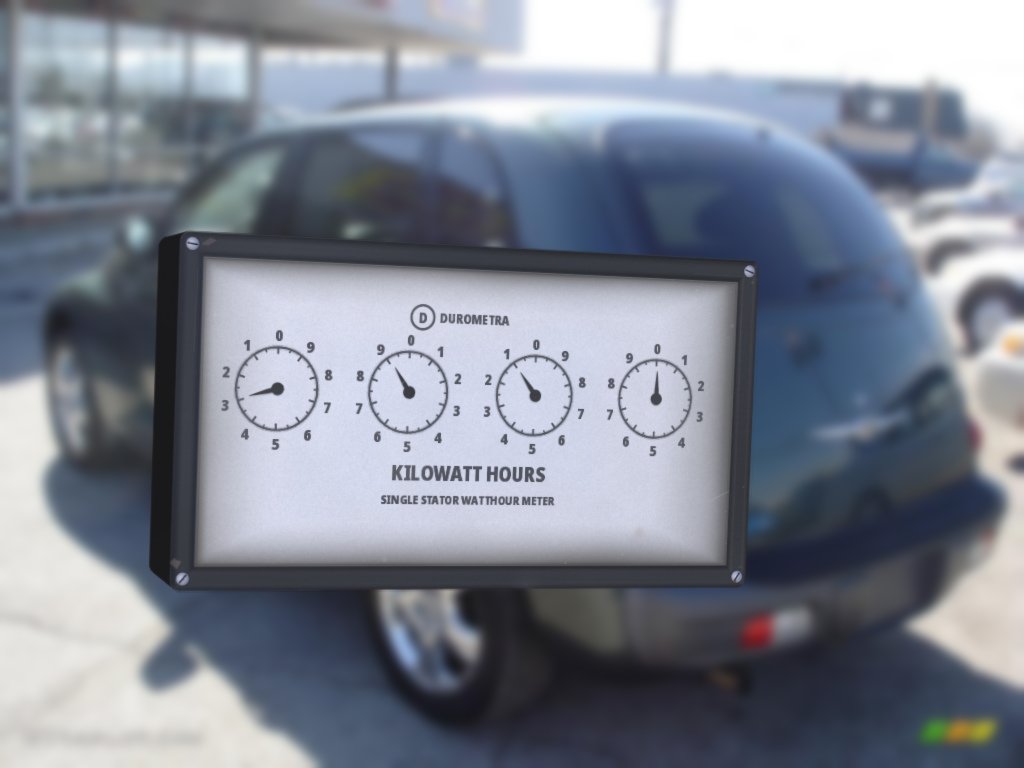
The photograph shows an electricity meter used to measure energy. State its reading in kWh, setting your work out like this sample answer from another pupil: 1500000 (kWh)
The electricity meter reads 2910 (kWh)
